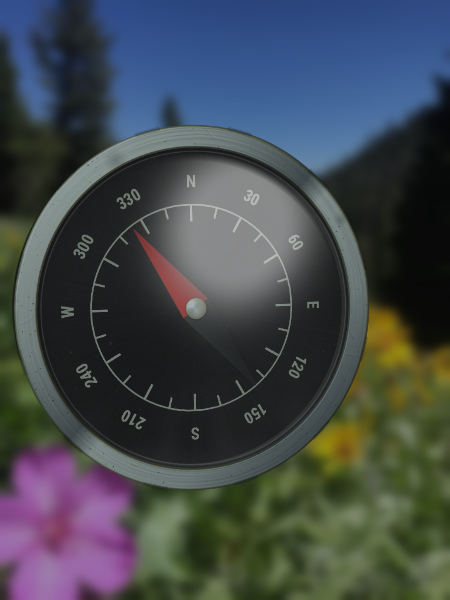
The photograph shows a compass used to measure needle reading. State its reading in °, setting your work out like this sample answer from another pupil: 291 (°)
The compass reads 322.5 (°)
